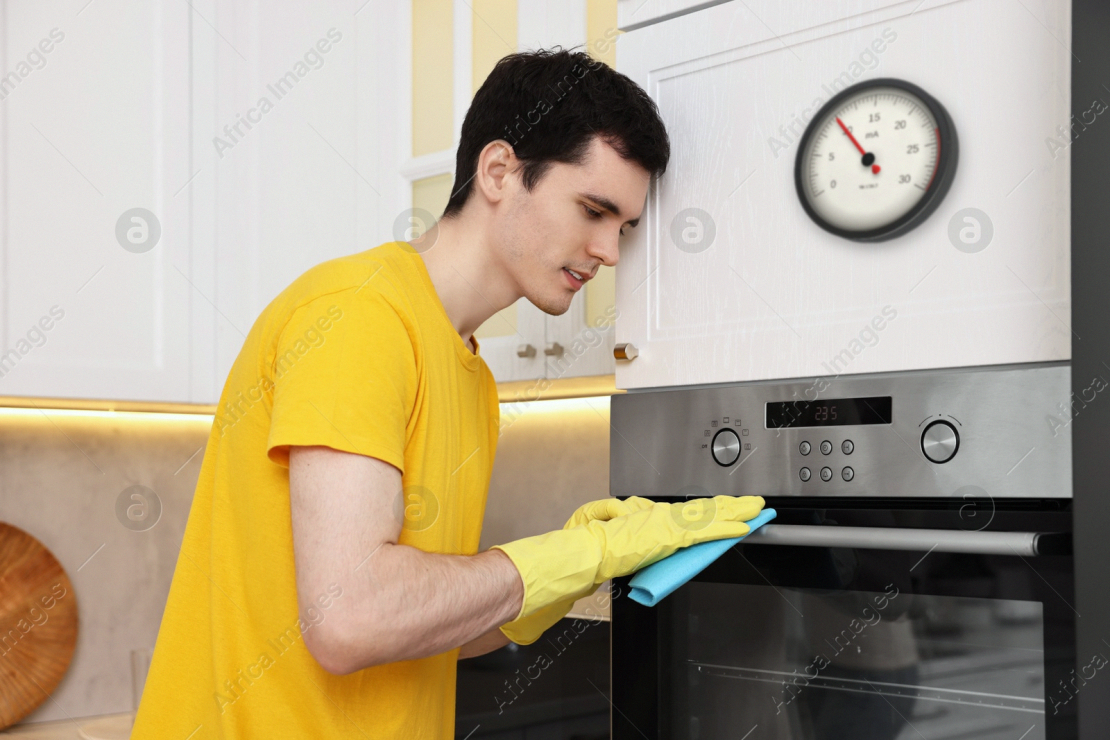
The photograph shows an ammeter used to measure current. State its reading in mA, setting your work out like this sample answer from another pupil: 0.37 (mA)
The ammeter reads 10 (mA)
